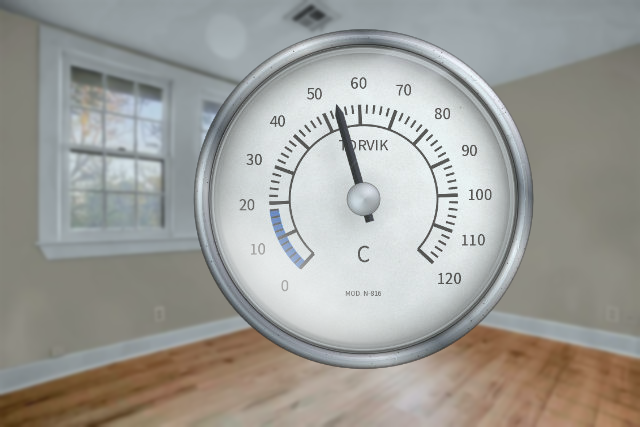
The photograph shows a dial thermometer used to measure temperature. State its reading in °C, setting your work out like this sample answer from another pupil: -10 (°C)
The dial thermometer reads 54 (°C)
